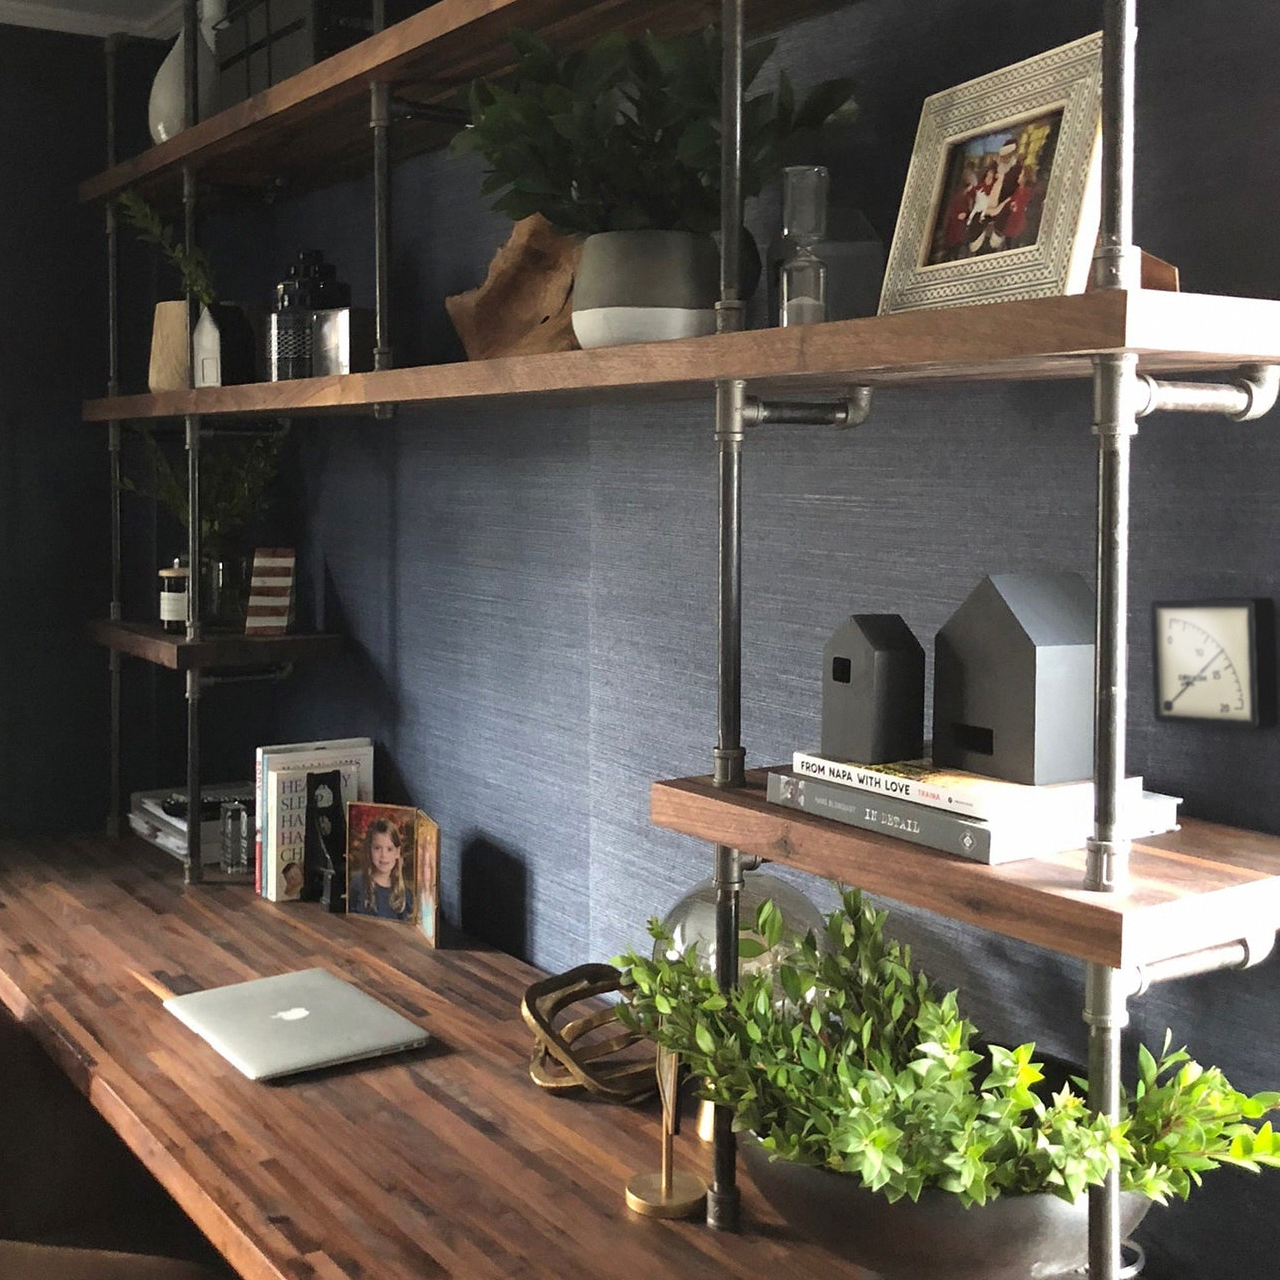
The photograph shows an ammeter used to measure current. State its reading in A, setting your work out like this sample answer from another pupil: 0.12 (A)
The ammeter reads 13 (A)
